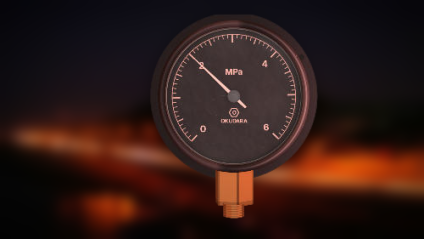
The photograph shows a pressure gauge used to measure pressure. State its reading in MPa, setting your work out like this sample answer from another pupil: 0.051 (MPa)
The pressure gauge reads 2 (MPa)
